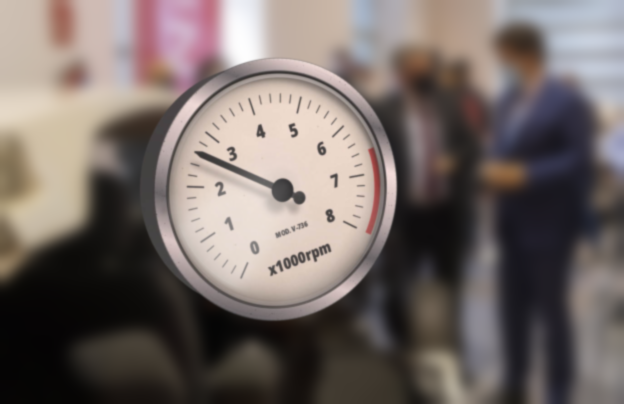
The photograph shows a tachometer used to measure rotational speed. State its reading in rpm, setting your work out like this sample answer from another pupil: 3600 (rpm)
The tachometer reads 2600 (rpm)
